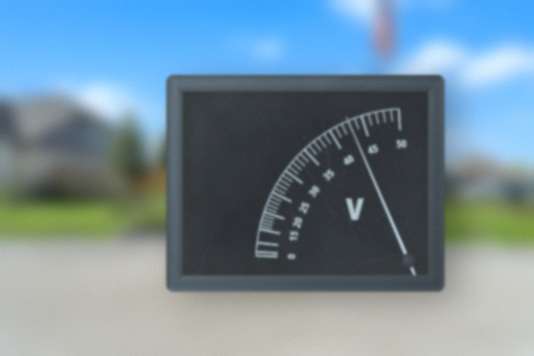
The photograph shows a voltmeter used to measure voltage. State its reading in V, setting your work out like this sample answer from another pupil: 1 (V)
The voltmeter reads 43 (V)
